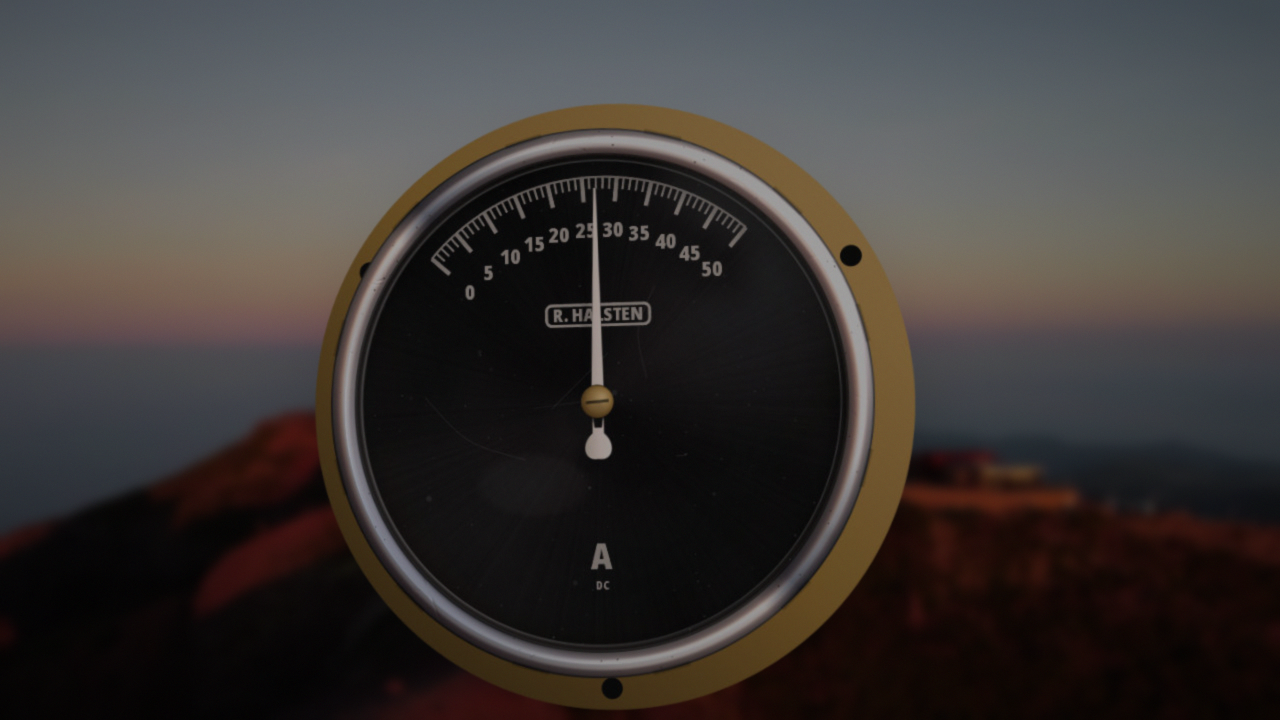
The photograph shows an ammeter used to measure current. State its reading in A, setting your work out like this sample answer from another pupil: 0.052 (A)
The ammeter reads 27 (A)
